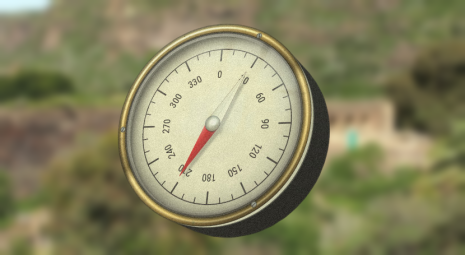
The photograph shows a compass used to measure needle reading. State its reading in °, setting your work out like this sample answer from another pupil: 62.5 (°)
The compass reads 210 (°)
